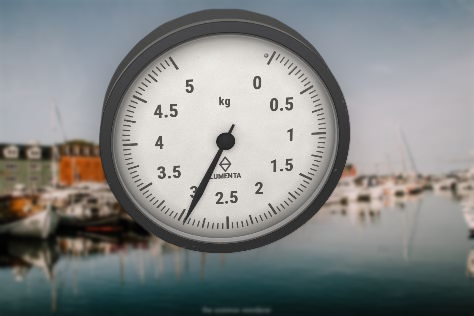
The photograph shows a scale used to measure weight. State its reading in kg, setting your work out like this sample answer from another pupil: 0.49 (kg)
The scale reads 2.95 (kg)
